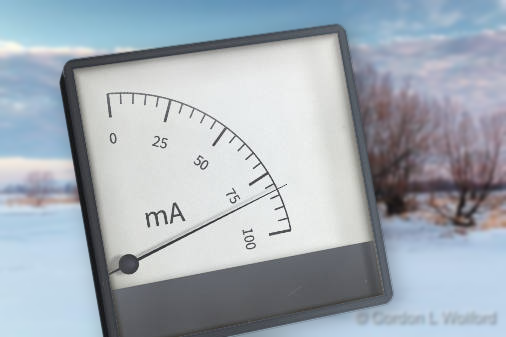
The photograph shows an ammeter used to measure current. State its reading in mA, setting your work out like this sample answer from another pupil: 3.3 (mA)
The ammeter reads 82.5 (mA)
